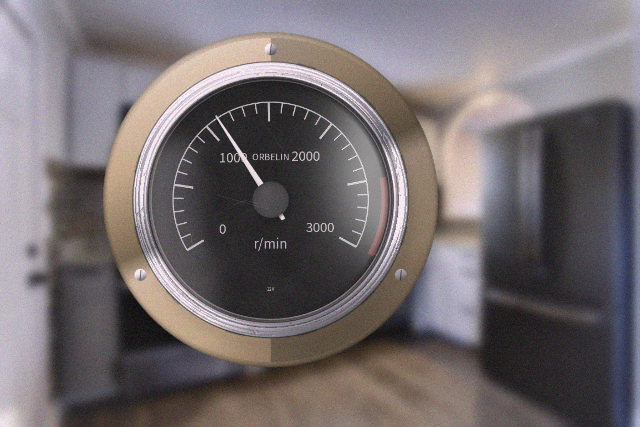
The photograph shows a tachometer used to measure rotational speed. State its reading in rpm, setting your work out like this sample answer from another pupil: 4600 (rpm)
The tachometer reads 1100 (rpm)
